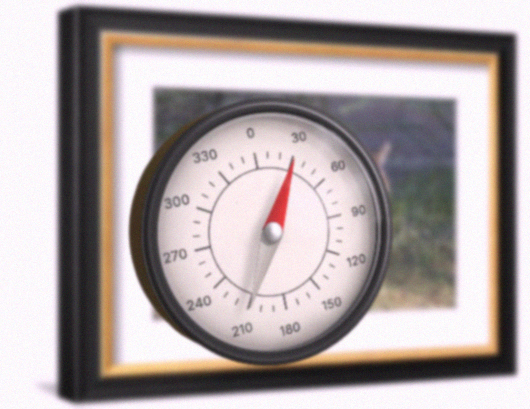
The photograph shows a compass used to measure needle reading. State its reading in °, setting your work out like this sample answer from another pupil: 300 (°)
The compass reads 30 (°)
